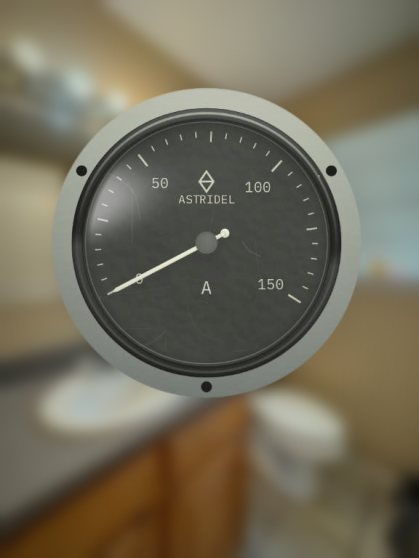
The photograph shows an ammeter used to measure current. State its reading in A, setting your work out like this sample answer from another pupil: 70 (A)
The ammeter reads 0 (A)
